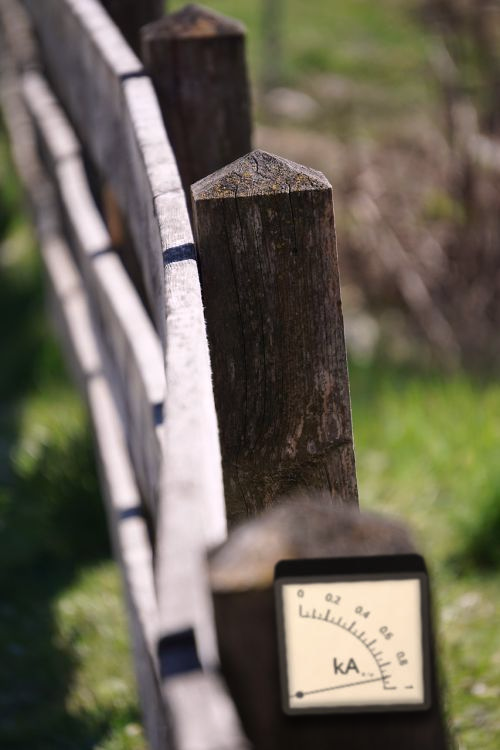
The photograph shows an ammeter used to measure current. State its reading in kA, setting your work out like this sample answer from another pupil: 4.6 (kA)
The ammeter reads 0.9 (kA)
